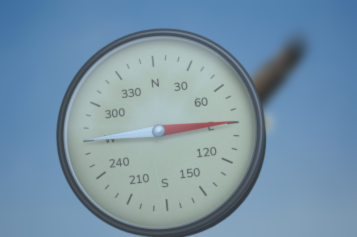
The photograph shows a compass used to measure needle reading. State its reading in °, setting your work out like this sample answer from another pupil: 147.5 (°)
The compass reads 90 (°)
